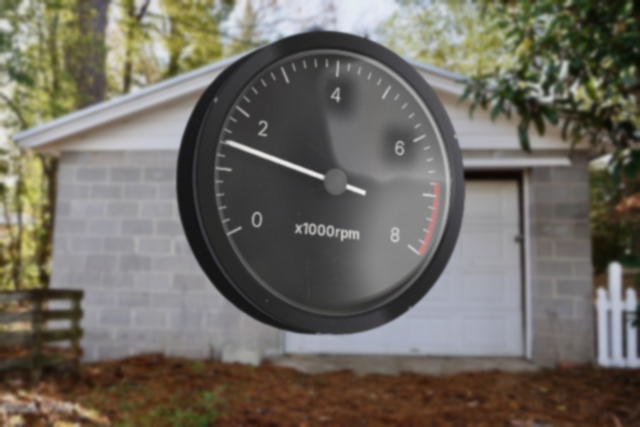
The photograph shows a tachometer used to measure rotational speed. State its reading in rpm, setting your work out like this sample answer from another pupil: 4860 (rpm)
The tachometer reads 1400 (rpm)
